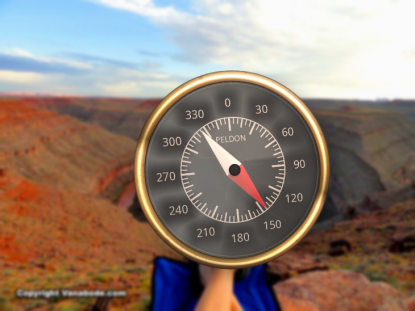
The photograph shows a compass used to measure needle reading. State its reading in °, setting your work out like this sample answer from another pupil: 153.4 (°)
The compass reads 145 (°)
